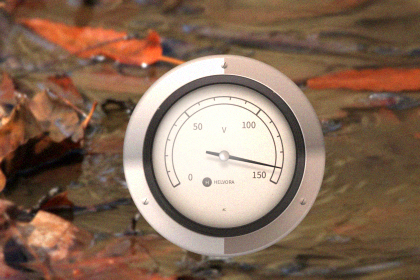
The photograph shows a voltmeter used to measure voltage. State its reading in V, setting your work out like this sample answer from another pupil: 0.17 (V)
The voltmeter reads 140 (V)
